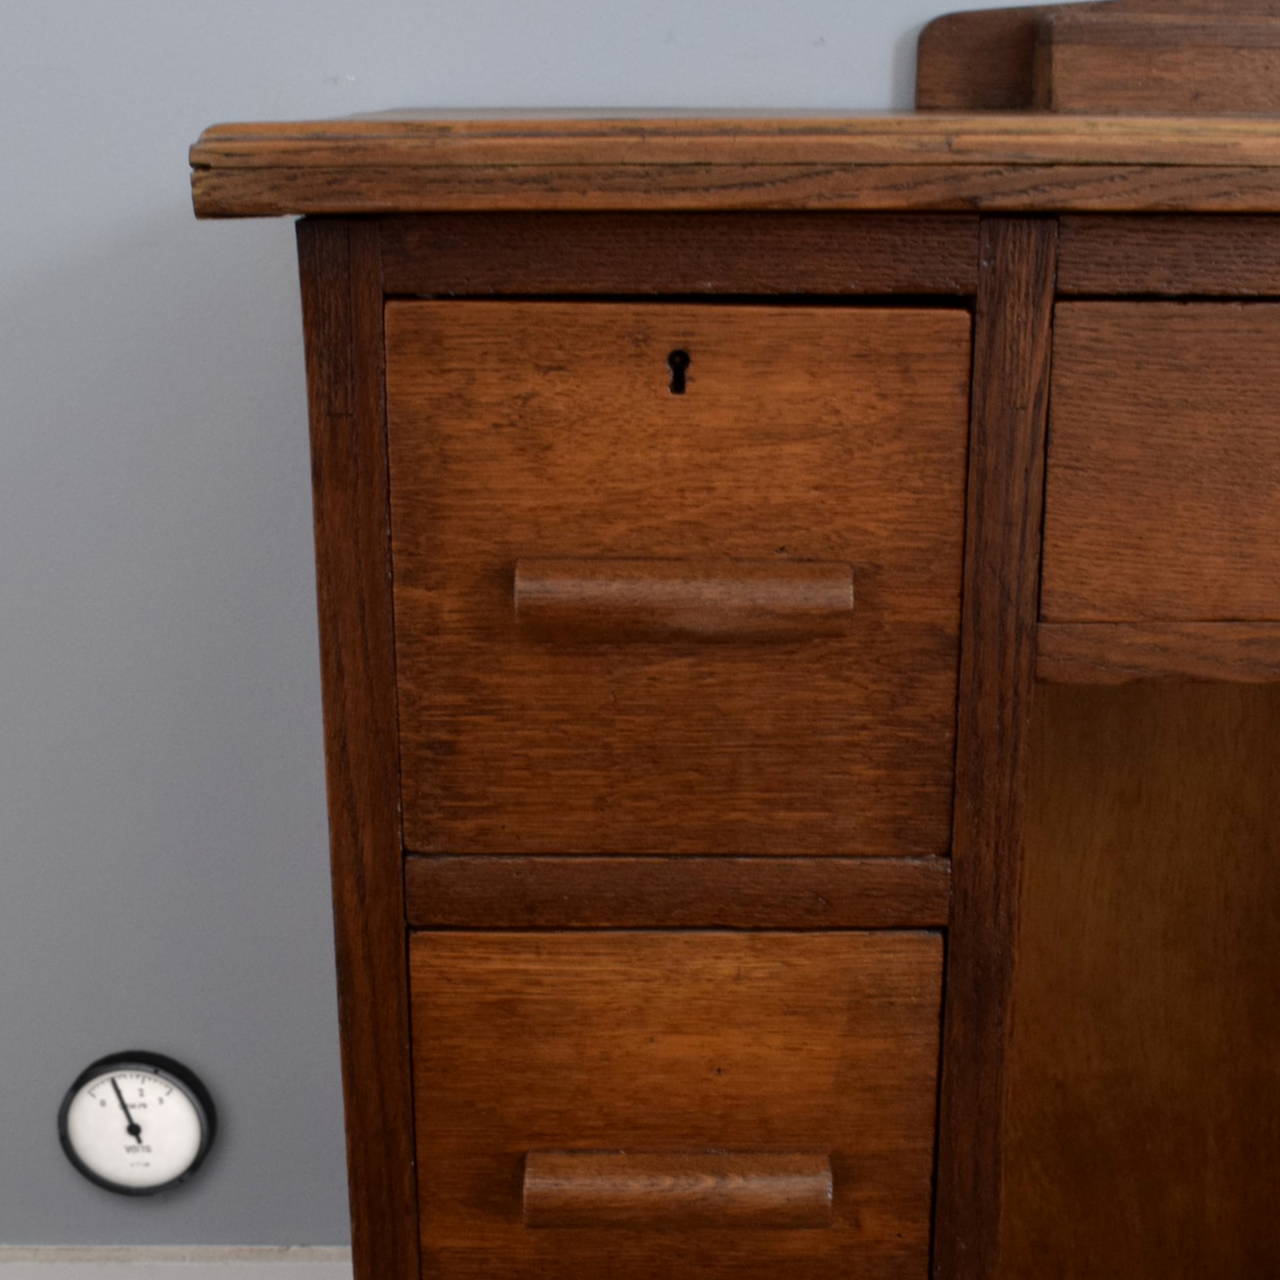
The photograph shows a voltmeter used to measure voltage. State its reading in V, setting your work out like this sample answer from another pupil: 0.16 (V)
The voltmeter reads 1 (V)
